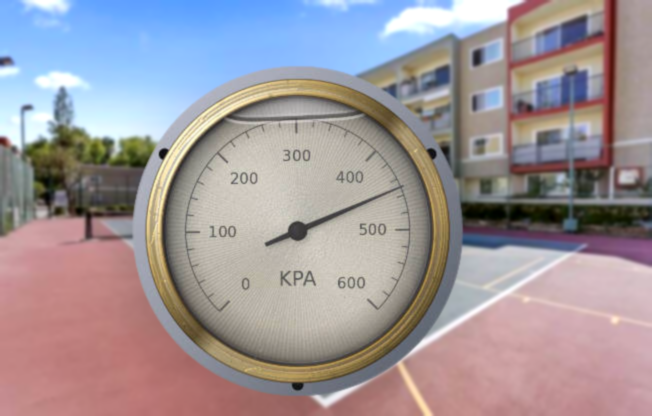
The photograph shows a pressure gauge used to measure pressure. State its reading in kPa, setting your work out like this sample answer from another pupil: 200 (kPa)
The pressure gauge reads 450 (kPa)
